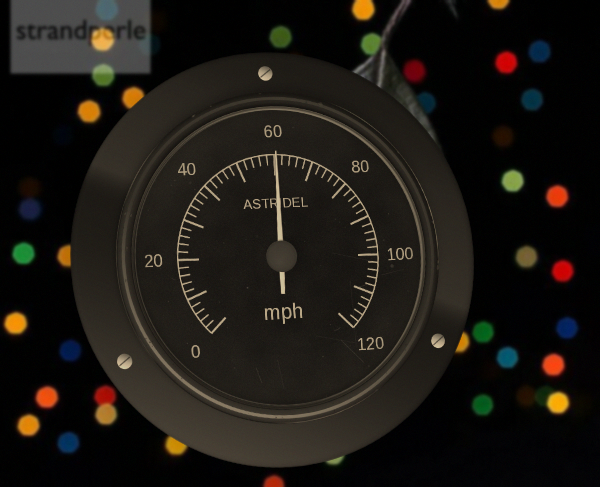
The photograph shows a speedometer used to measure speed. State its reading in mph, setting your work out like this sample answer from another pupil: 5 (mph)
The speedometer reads 60 (mph)
